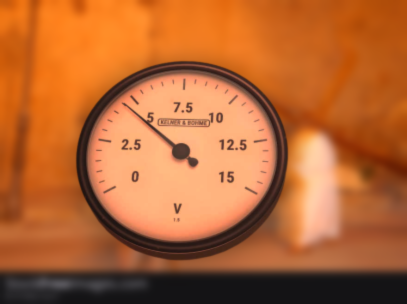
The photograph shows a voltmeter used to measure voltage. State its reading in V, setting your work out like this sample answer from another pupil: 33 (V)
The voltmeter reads 4.5 (V)
